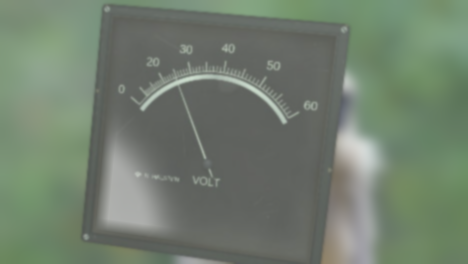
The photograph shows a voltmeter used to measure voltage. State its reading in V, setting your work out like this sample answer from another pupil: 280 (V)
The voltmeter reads 25 (V)
